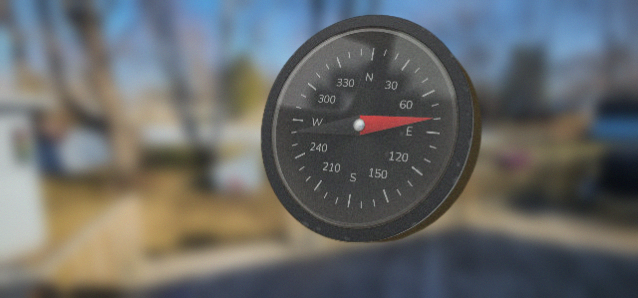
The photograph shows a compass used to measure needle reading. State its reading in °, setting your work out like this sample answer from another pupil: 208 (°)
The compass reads 80 (°)
